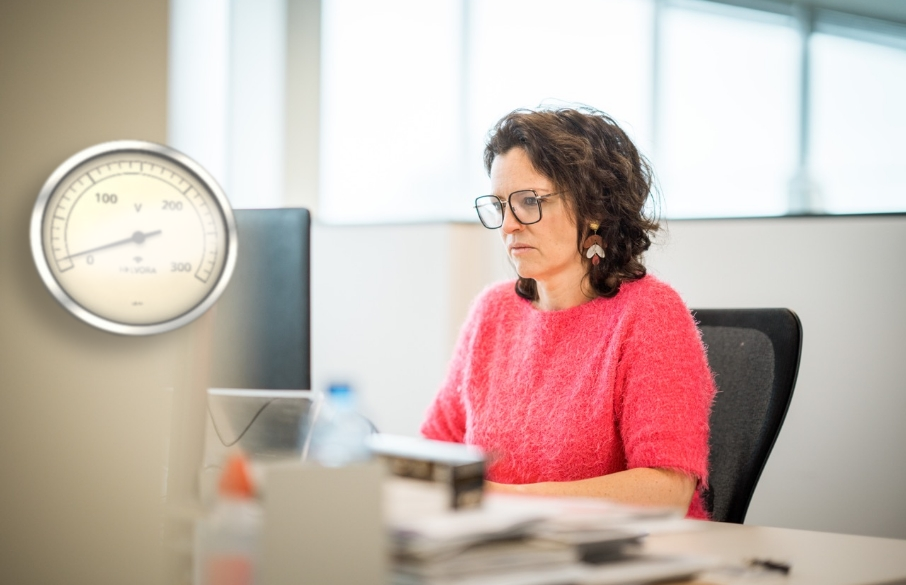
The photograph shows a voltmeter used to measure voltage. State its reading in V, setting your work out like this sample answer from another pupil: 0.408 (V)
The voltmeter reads 10 (V)
